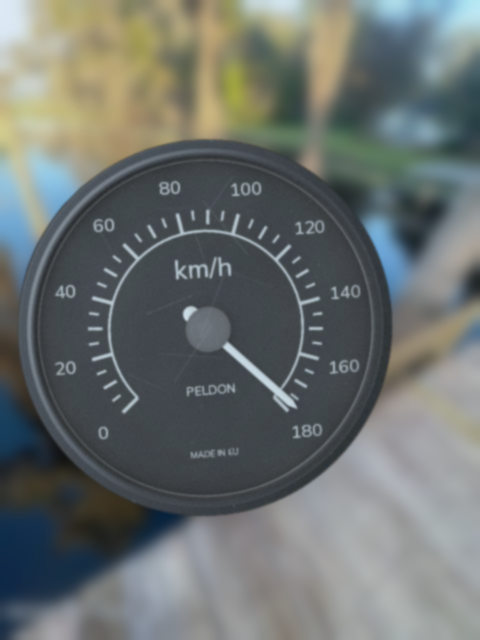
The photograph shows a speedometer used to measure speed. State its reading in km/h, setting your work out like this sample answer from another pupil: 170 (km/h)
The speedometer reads 177.5 (km/h)
